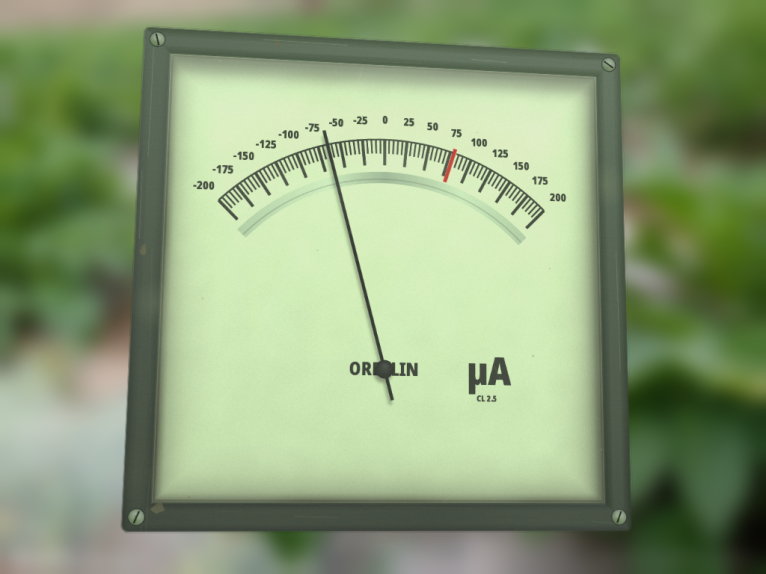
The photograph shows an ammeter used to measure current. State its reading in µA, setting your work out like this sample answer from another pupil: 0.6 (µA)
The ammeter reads -65 (µA)
